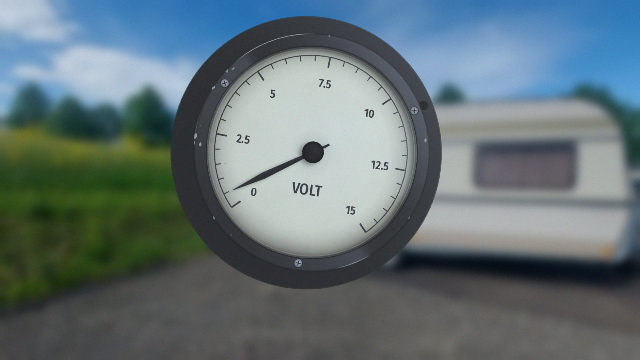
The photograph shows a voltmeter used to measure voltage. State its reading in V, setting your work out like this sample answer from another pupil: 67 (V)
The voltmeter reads 0.5 (V)
